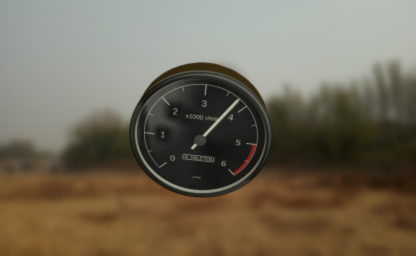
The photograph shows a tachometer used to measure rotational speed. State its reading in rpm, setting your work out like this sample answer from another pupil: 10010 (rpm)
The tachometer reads 3750 (rpm)
